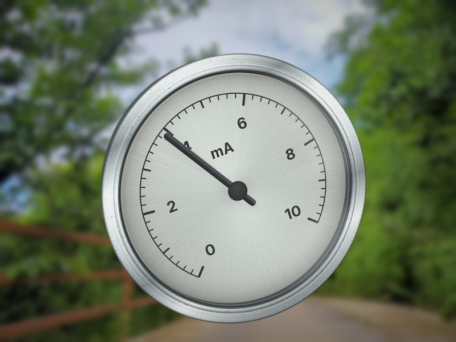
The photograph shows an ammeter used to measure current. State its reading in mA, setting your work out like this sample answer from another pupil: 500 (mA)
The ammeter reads 3.9 (mA)
